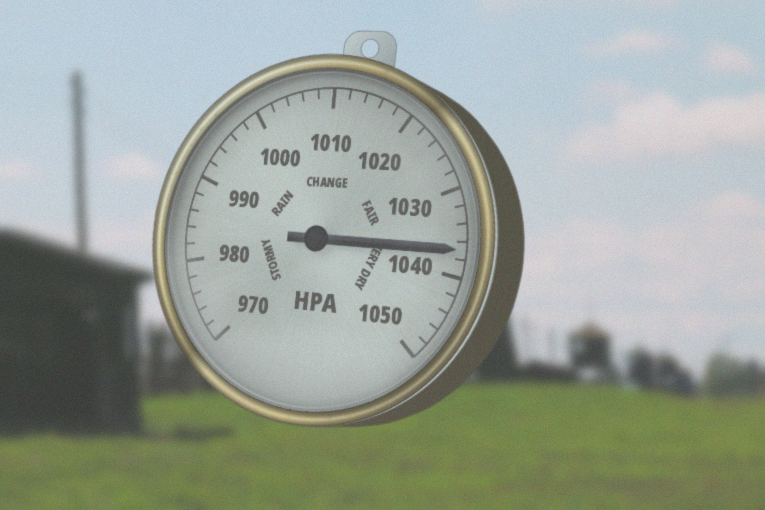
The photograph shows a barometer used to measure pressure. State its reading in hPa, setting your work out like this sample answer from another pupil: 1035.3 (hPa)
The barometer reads 1037 (hPa)
